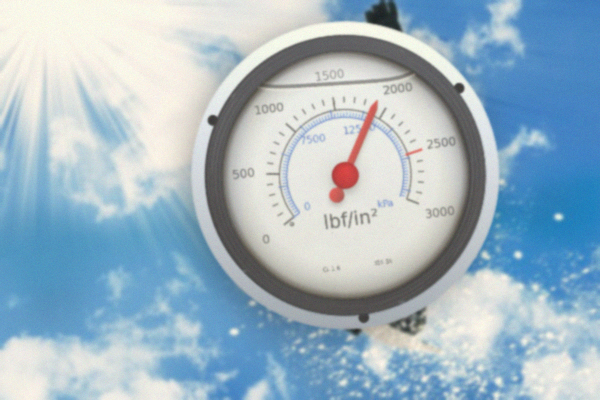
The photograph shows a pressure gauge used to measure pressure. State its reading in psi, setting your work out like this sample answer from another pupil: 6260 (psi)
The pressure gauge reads 1900 (psi)
